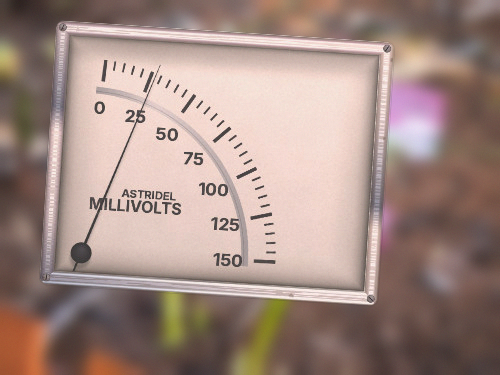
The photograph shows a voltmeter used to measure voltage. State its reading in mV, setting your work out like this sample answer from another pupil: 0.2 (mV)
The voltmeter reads 27.5 (mV)
